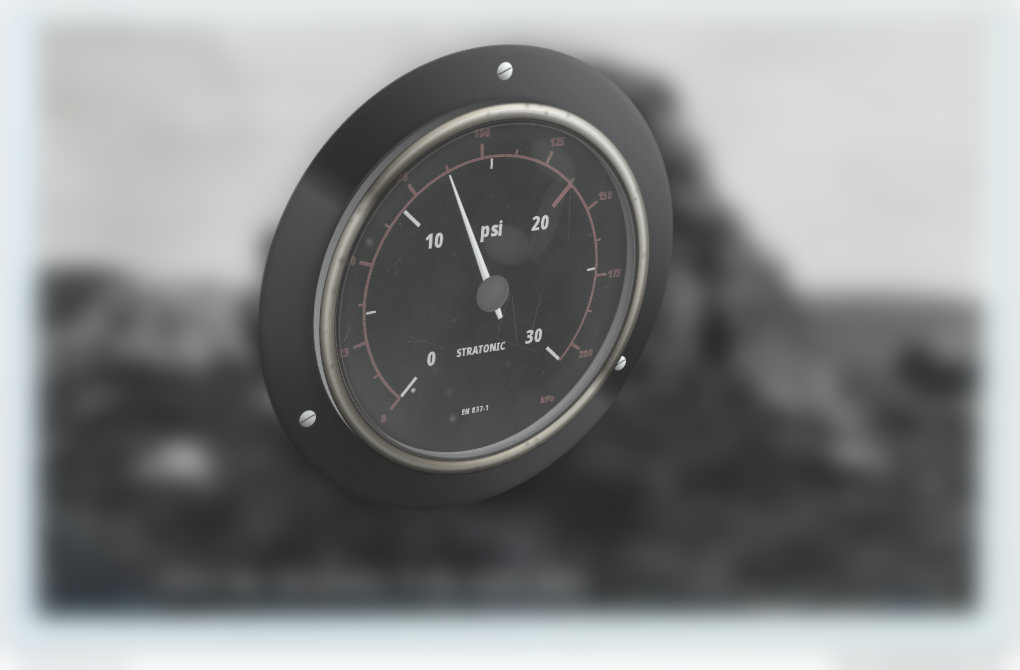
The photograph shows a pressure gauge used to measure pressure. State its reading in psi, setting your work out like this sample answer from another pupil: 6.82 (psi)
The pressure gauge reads 12.5 (psi)
